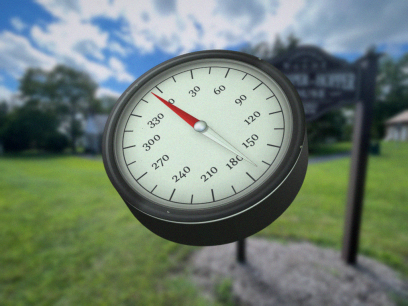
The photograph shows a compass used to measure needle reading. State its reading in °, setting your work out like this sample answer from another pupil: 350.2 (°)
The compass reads 352.5 (°)
